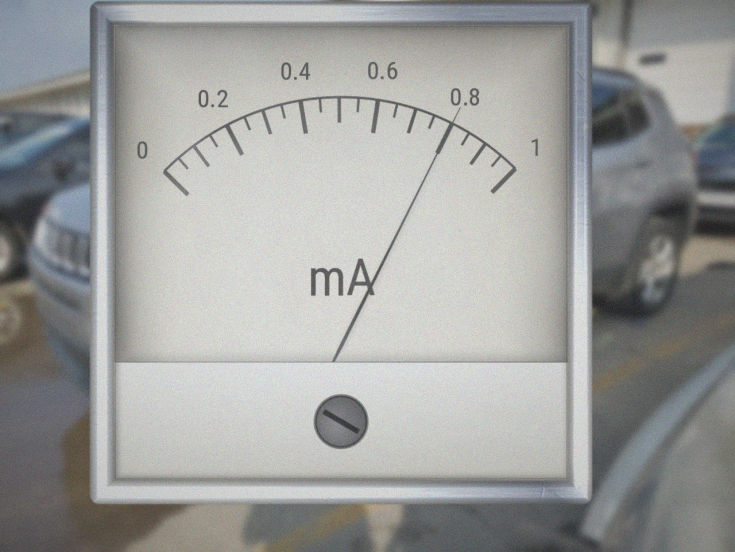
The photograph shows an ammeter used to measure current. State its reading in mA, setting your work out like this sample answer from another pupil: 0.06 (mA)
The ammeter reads 0.8 (mA)
